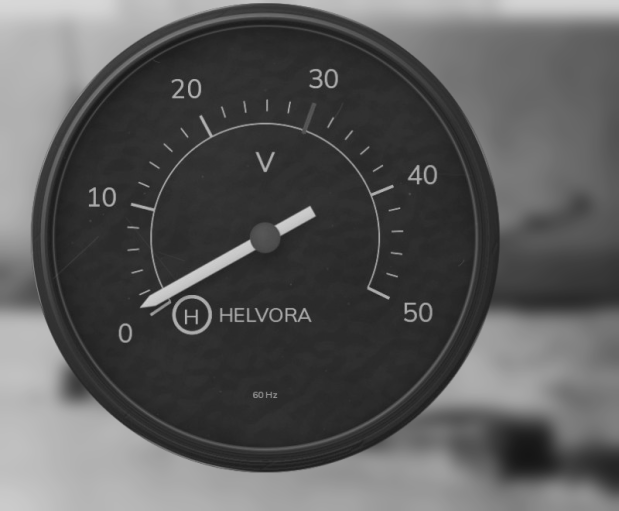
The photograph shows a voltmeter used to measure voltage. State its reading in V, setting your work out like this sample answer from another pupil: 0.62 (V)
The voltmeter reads 1 (V)
